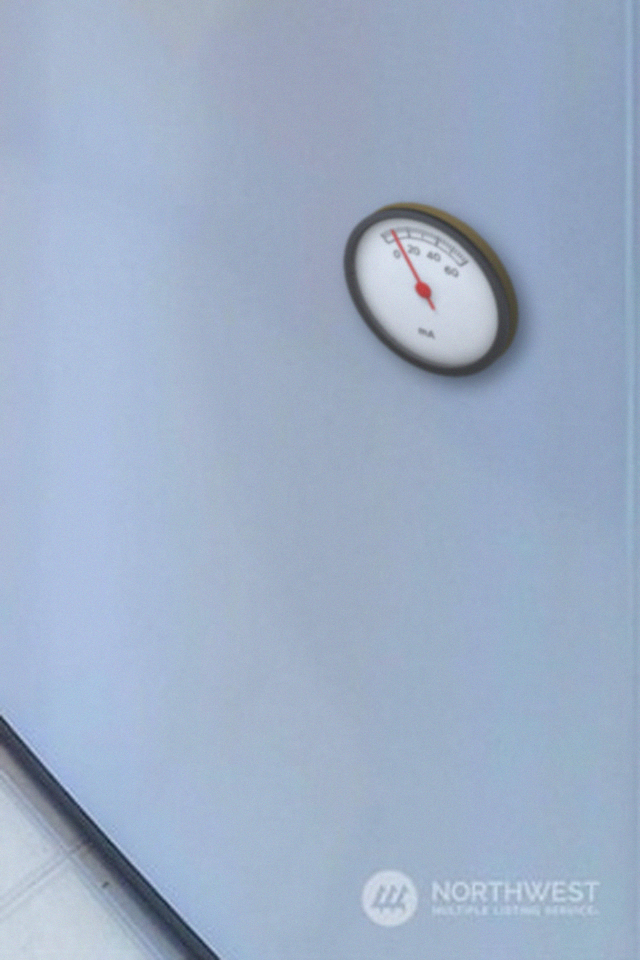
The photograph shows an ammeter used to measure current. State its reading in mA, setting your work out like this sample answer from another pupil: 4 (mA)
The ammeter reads 10 (mA)
